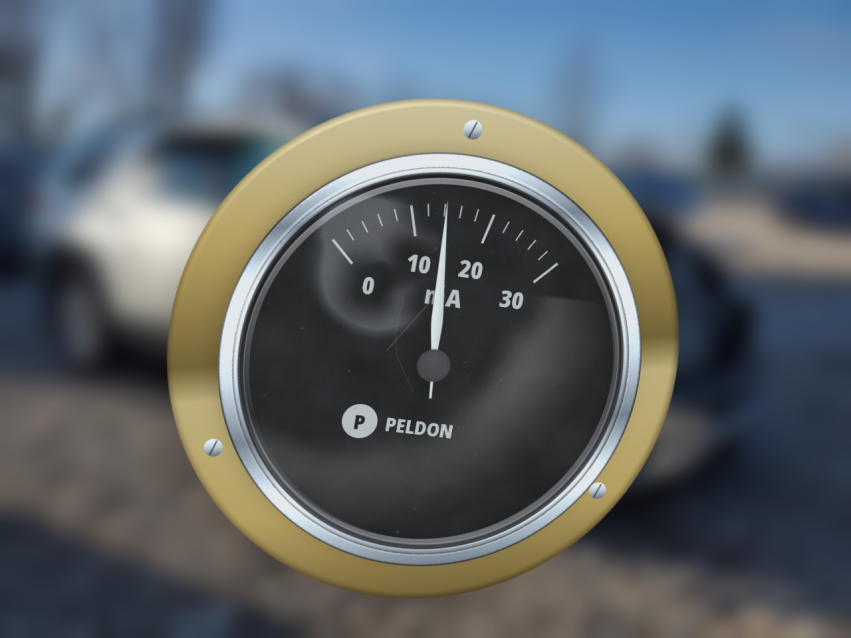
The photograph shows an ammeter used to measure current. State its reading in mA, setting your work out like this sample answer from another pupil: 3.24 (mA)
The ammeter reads 14 (mA)
